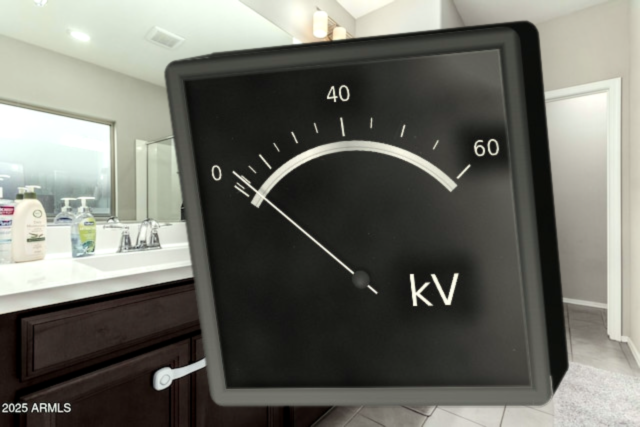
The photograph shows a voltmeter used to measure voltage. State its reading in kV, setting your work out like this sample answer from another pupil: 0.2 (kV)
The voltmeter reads 10 (kV)
